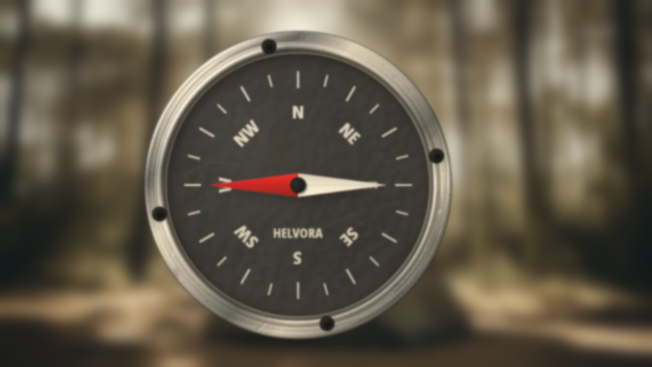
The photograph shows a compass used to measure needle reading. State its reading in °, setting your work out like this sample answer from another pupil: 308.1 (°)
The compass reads 270 (°)
